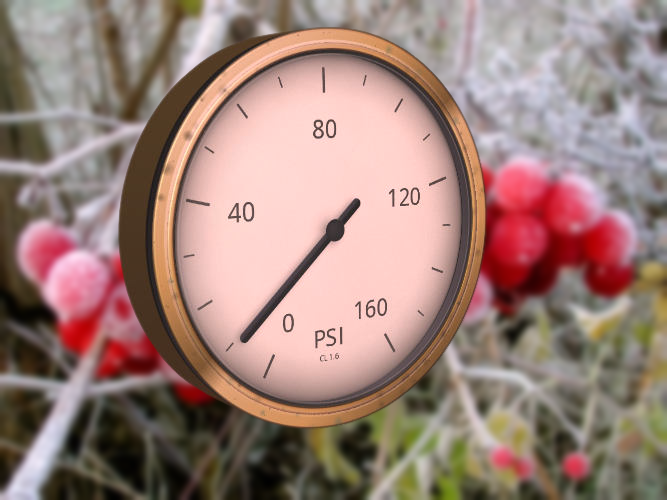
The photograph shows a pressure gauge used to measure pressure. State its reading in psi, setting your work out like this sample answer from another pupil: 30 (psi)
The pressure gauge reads 10 (psi)
